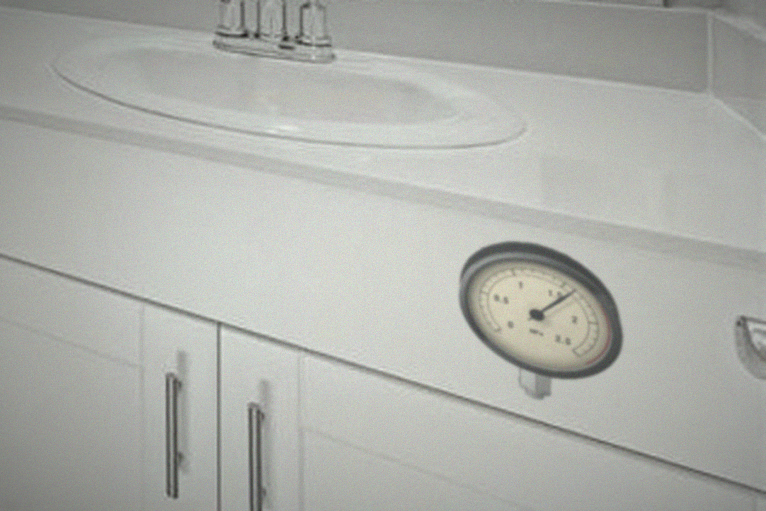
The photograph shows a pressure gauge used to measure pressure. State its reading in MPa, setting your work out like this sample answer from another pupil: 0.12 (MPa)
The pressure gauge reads 1.6 (MPa)
